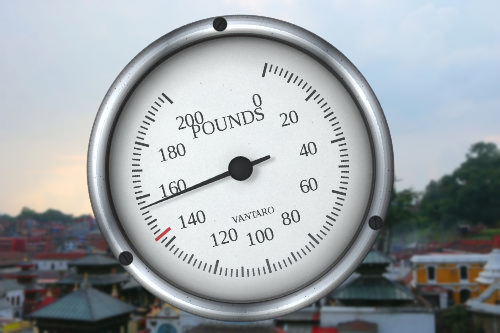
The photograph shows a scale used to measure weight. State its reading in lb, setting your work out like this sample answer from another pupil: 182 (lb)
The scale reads 156 (lb)
